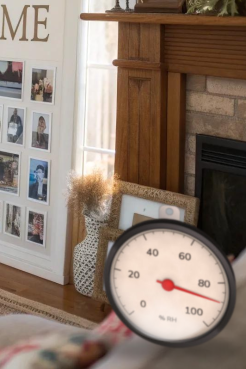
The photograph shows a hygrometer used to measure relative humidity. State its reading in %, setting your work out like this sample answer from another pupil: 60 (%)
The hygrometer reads 88 (%)
